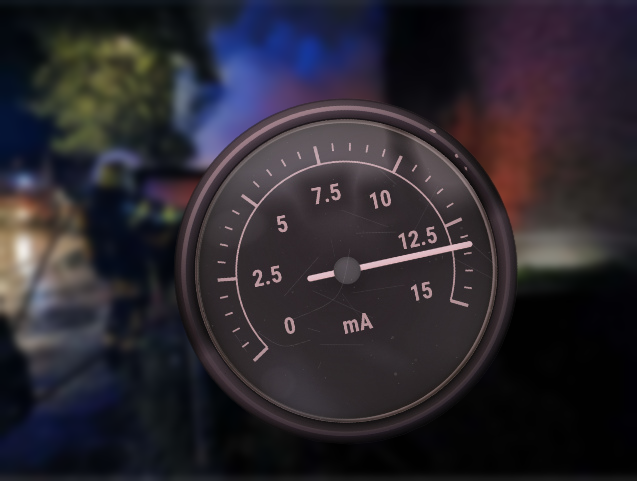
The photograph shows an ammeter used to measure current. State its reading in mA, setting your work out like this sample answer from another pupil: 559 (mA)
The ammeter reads 13.25 (mA)
